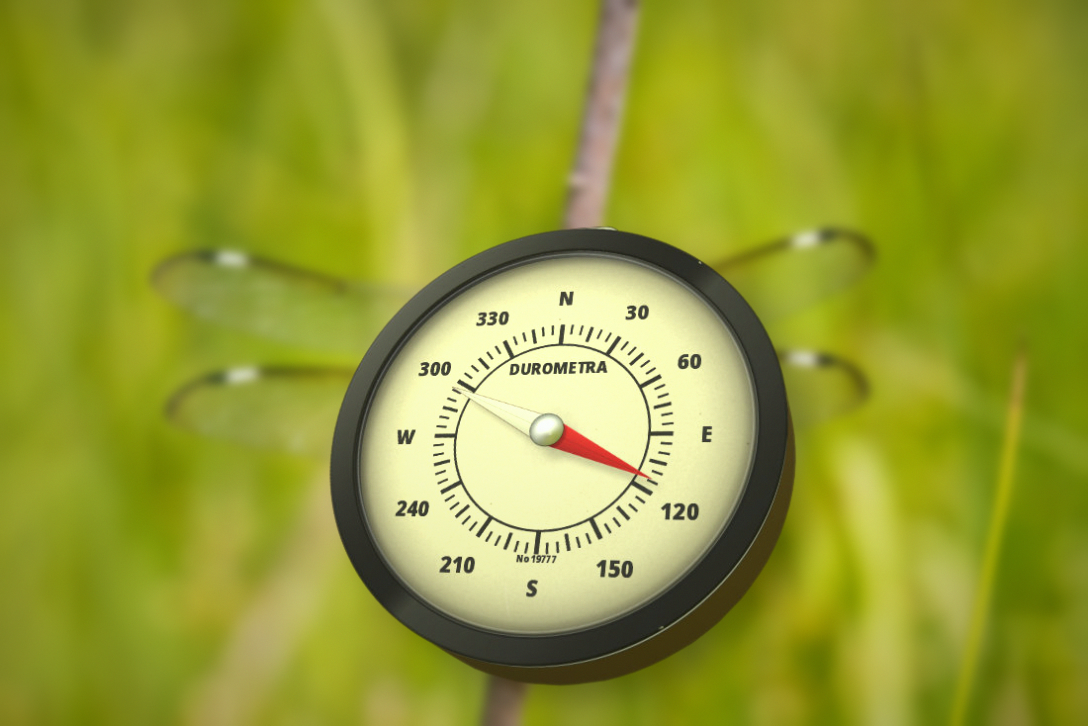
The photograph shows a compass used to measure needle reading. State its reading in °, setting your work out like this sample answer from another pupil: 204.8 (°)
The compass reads 115 (°)
